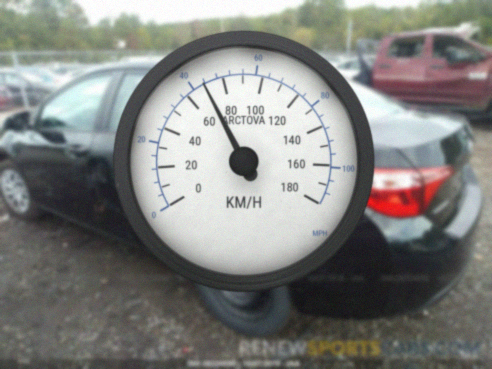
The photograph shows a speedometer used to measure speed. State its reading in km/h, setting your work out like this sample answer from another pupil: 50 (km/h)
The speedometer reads 70 (km/h)
